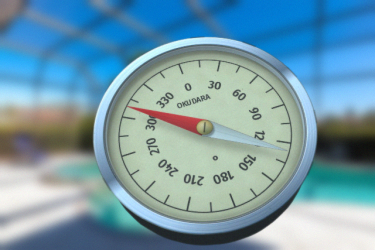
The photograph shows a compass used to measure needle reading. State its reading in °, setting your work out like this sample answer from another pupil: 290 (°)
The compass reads 307.5 (°)
